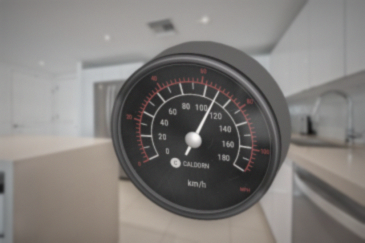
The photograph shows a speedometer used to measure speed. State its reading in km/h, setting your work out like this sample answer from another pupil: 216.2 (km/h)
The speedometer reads 110 (km/h)
